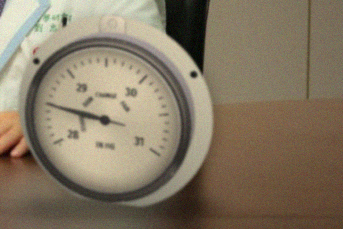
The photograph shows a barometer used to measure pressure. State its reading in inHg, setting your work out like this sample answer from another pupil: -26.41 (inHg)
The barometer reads 28.5 (inHg)
